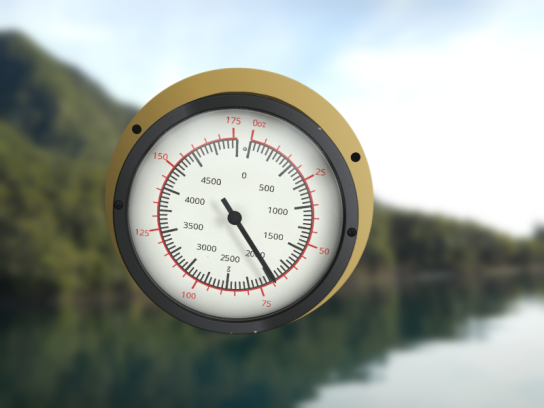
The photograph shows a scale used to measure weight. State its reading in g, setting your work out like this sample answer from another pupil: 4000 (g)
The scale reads 1950 (g)
